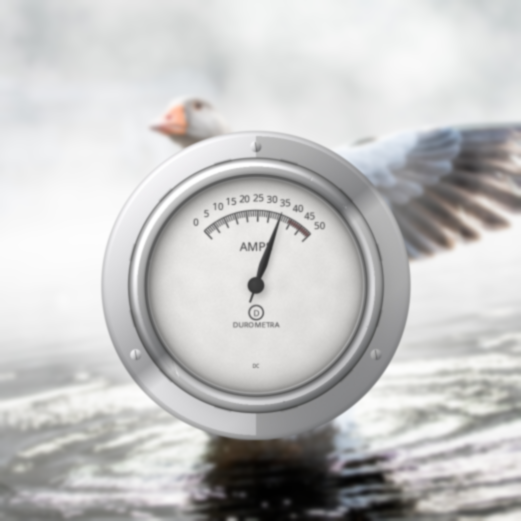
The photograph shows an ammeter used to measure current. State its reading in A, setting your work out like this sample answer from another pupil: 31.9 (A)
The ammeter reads 35 (A)
